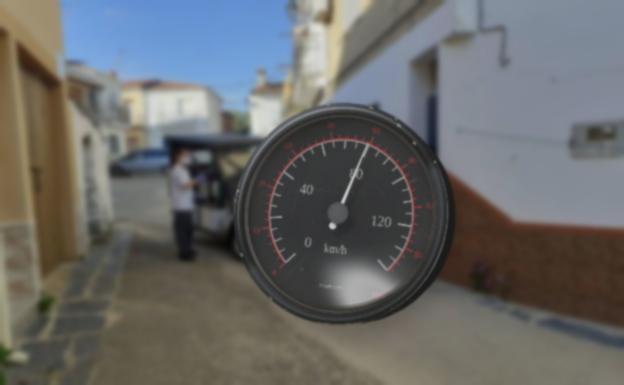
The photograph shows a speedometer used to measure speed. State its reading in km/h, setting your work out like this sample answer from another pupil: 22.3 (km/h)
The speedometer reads 80 (km/h)
